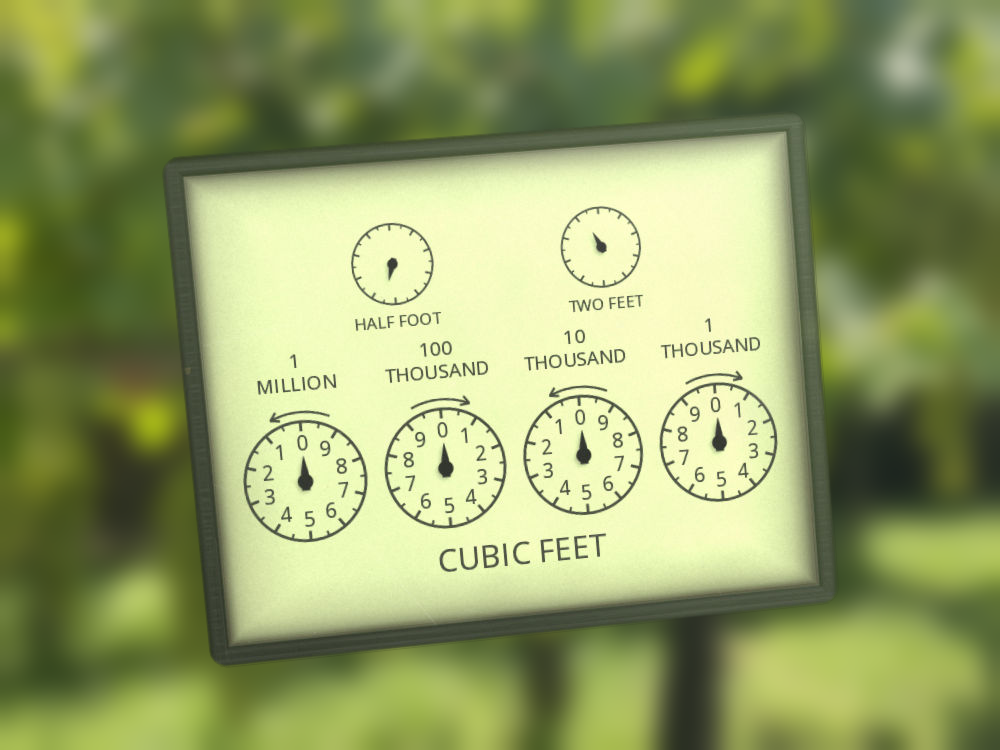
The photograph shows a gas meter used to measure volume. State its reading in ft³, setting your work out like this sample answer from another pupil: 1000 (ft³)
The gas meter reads 0 (ft³)
